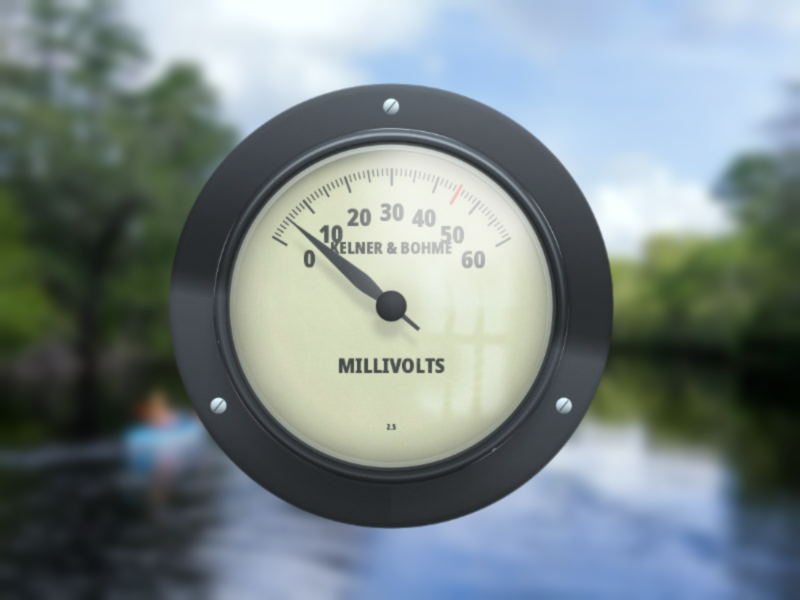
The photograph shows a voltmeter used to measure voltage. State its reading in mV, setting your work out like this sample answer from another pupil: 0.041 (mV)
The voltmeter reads 5 (mV)
